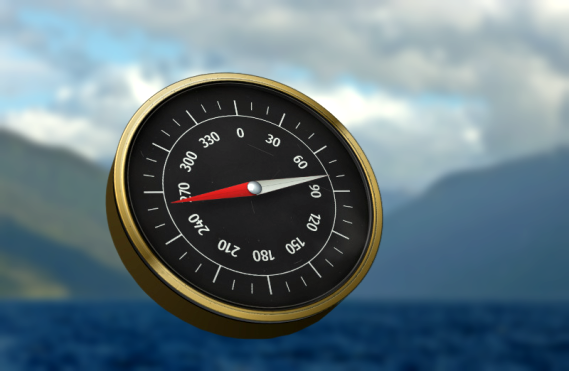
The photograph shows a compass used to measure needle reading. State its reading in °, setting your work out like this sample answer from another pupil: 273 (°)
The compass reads 260 (°)
